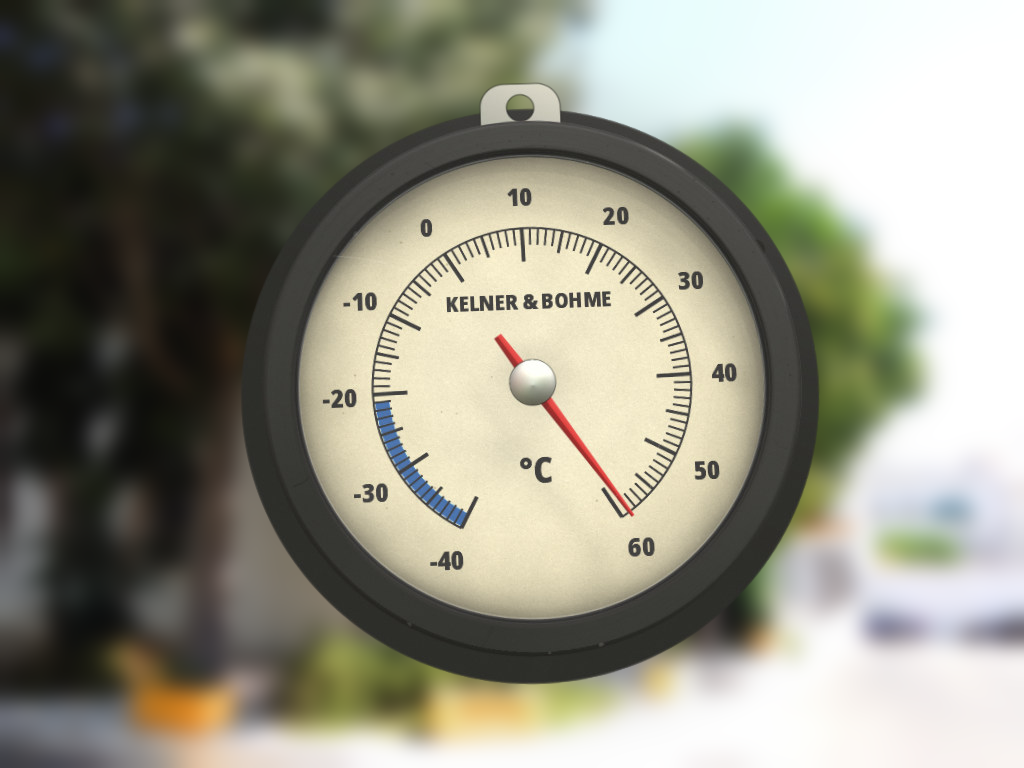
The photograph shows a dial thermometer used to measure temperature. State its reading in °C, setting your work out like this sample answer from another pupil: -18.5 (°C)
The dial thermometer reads 59 (°C)
